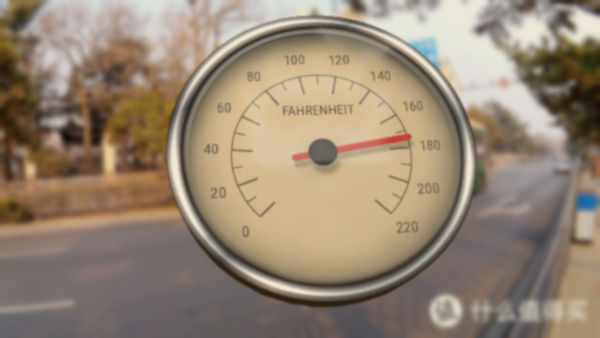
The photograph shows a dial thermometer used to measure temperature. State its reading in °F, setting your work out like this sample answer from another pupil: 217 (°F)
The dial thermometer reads 175 (°F)
